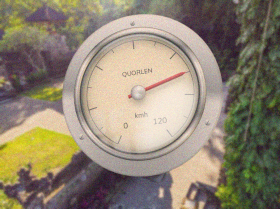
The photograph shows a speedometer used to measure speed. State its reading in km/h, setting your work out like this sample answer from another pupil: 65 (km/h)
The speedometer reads 90 (km/h)
